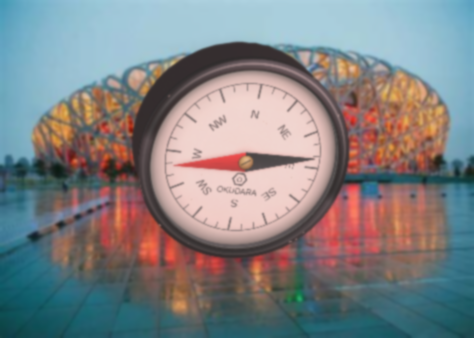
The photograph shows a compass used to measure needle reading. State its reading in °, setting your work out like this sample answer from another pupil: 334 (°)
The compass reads 260 (°)
